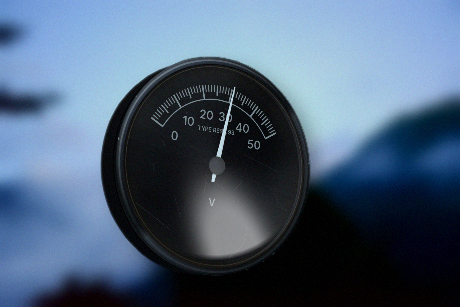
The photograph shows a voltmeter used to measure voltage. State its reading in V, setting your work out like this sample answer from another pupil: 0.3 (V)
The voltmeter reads 30 (V)
